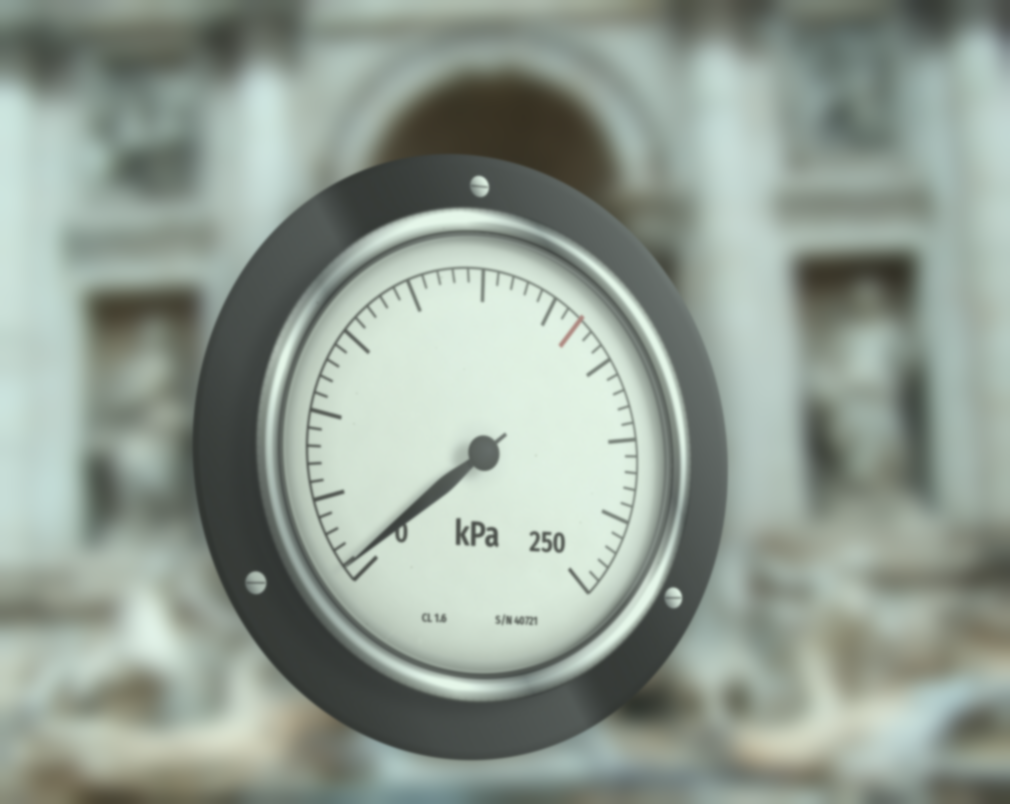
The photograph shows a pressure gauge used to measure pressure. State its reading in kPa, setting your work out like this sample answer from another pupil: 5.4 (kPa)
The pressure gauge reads 5 (kPa)
